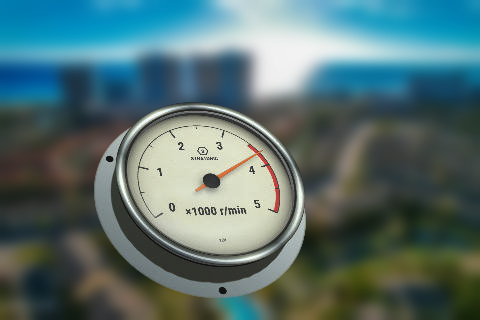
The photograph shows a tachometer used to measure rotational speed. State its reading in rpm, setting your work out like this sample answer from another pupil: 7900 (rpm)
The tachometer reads 3750 (rpm)
